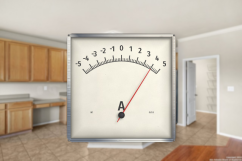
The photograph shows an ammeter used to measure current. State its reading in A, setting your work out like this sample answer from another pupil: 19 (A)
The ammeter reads 4 (A)
